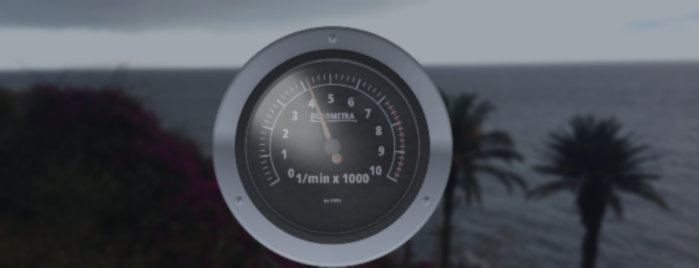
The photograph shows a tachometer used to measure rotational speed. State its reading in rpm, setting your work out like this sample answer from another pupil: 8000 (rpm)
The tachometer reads 4200 (rpm)
